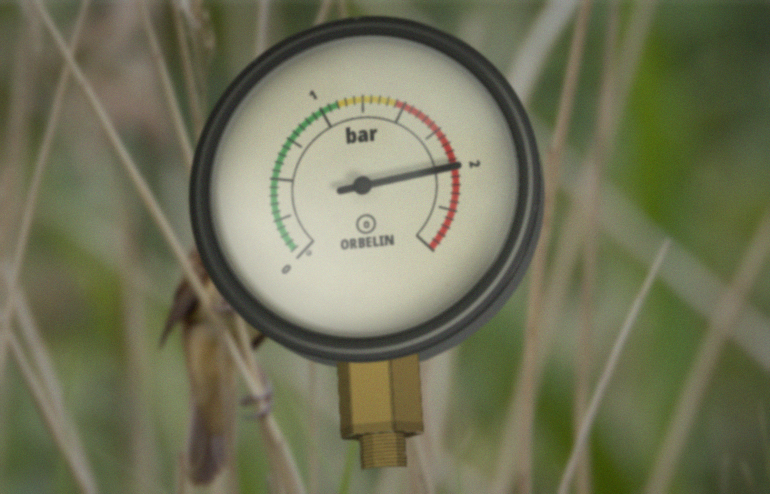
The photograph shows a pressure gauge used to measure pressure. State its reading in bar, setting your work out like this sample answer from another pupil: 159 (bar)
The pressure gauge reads 2 (bar)
